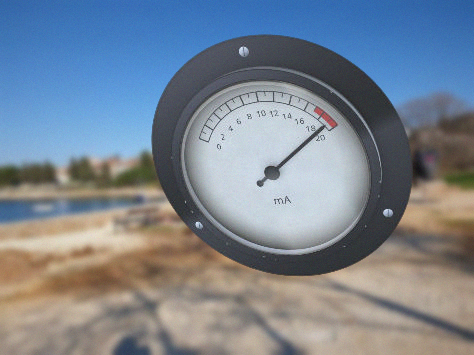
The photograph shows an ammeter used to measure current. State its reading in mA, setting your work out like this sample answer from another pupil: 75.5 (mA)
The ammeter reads 19 (mA)
